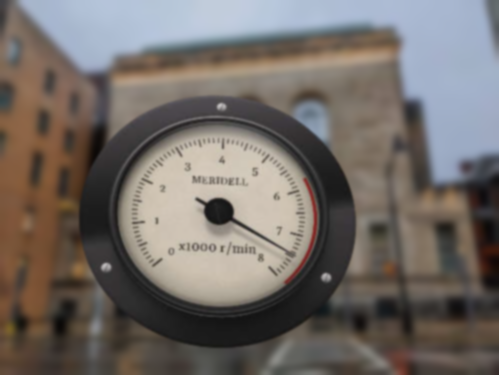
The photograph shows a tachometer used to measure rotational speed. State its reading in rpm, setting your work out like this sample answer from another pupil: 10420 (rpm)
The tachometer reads 7500 (rpm)
